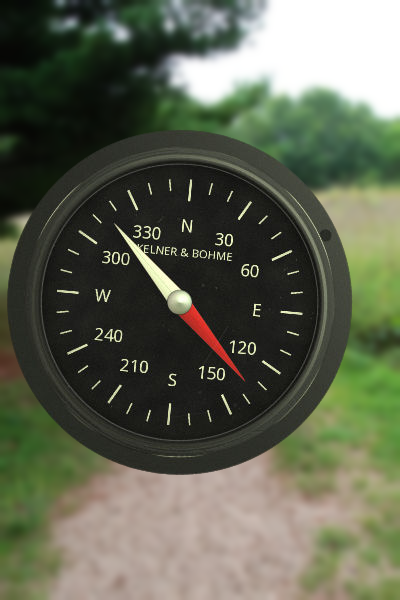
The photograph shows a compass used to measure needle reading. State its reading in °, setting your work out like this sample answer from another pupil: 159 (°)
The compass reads 135 (°)
